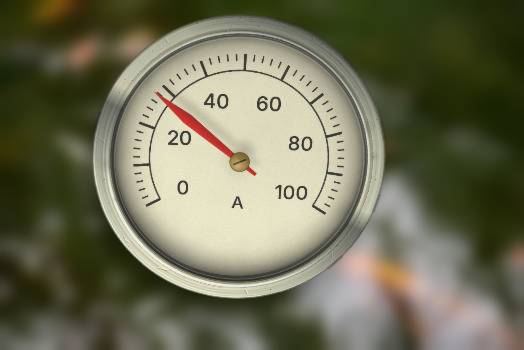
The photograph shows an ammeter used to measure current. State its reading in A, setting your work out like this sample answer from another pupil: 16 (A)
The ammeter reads 28 (A)
